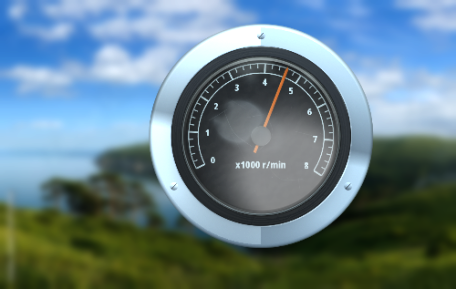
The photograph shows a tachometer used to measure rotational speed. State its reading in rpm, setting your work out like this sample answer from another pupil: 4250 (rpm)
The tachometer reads 4600 (rpm)
